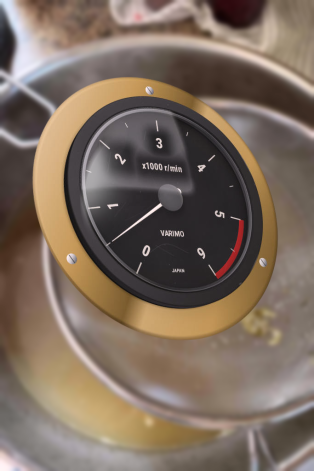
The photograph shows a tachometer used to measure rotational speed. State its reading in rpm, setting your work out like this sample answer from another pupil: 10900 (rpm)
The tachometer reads 500 (rpm)
